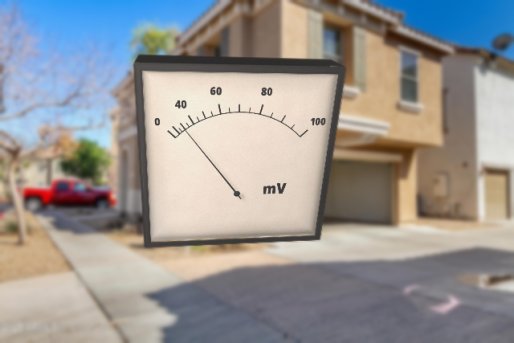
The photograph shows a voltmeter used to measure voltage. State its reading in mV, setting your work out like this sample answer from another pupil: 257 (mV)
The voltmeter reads 30 (mV)
